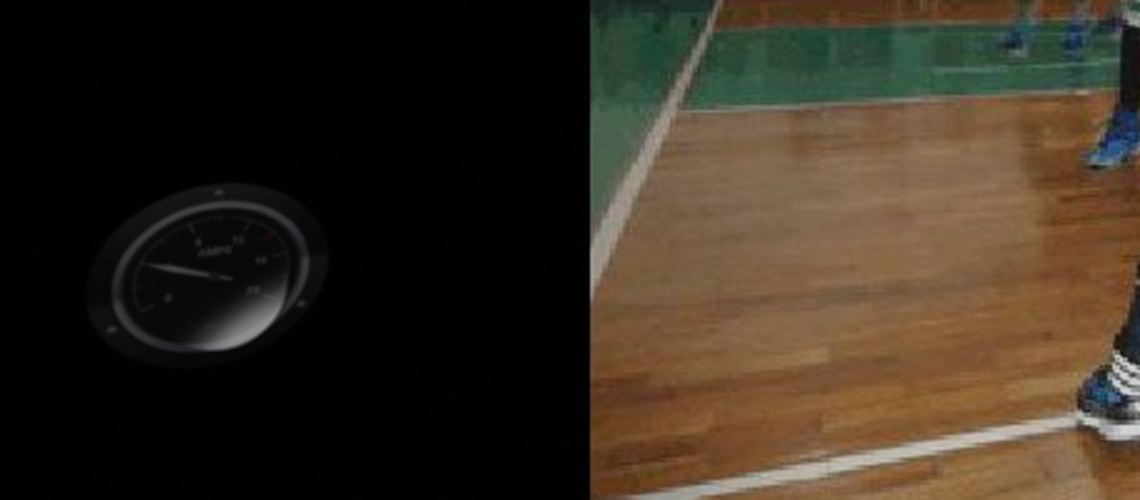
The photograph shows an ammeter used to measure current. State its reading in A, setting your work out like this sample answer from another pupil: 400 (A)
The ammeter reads 4 (A)
